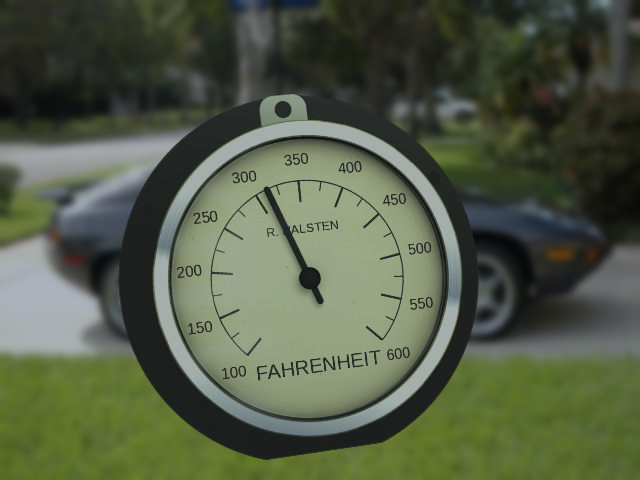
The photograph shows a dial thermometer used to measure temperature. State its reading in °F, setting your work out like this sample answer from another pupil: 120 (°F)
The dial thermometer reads 312.5 (°F)
